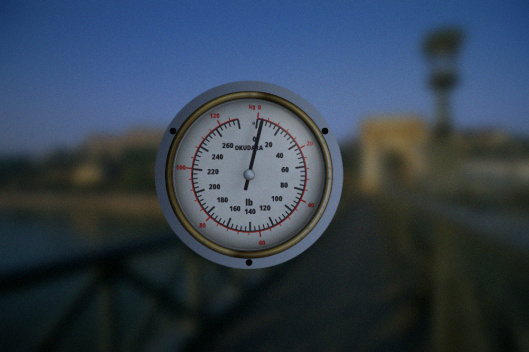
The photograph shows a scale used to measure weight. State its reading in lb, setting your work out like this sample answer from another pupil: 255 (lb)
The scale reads 4 (lb)
